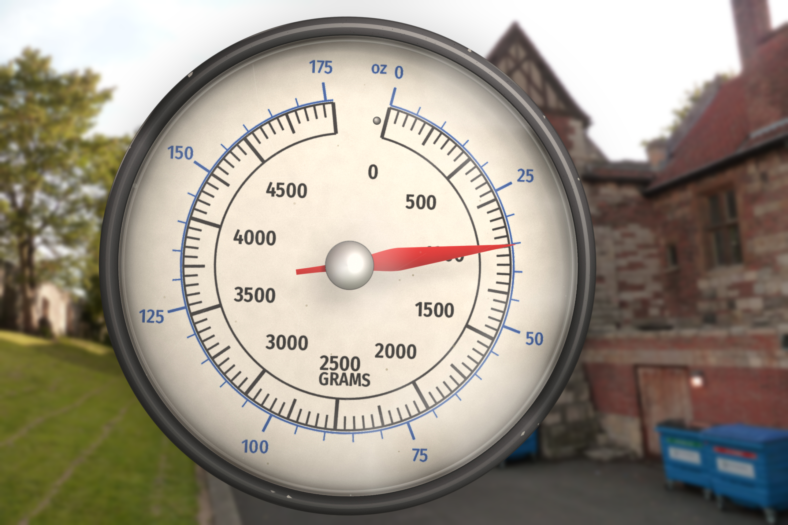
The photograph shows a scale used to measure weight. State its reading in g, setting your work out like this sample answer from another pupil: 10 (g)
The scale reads 1000 (g)
